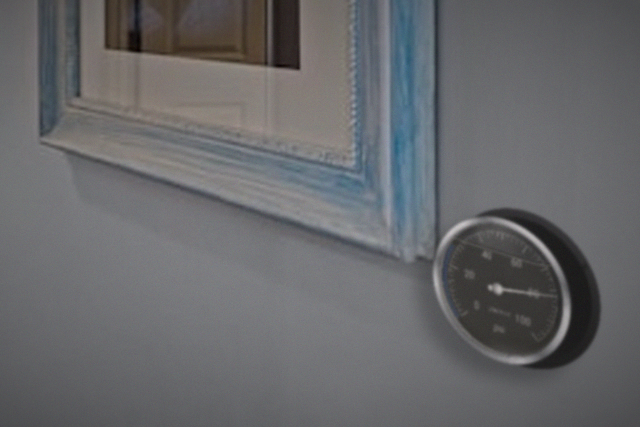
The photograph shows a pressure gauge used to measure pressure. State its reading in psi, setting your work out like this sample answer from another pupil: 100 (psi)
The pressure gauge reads 80 (psi)
